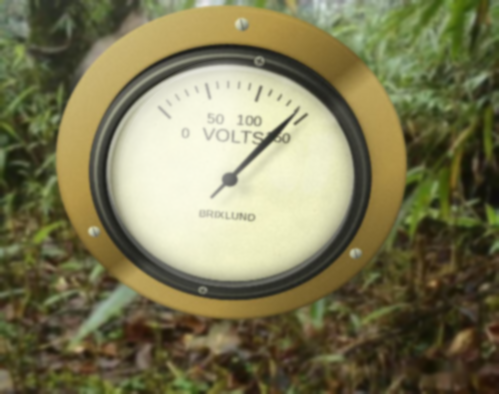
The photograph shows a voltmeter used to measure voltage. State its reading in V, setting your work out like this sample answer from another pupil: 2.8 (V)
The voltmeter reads 140 (V)
